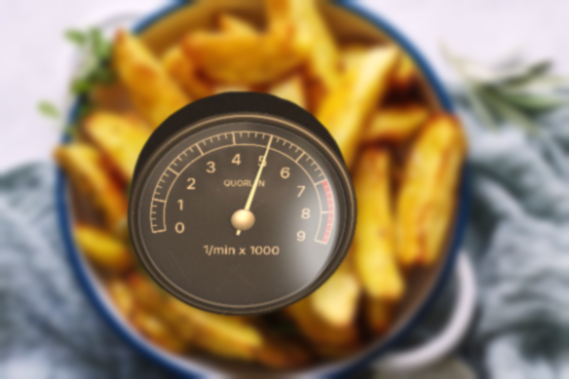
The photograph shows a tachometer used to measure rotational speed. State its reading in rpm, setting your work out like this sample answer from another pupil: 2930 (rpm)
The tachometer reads 5000 (rpm)
